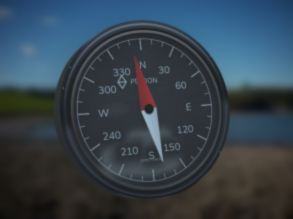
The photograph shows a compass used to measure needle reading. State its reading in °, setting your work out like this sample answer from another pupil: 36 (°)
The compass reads 350 (°)
